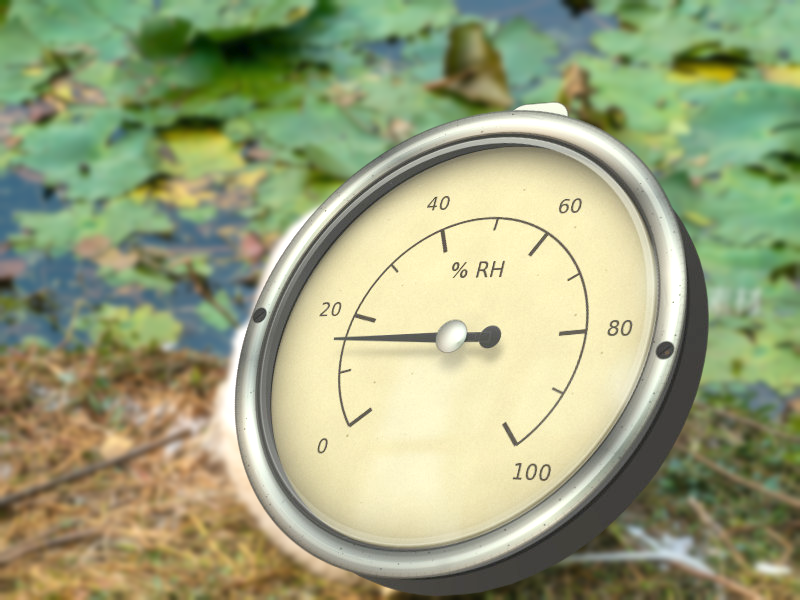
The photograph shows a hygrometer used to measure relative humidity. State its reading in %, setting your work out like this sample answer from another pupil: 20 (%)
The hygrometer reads 15 (%)
